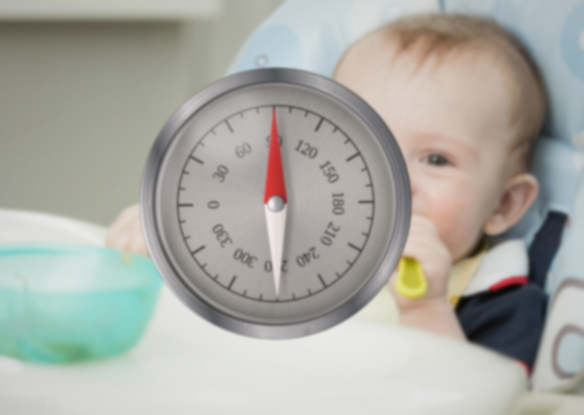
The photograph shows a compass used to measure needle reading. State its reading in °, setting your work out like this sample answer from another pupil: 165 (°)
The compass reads 90 (°)
